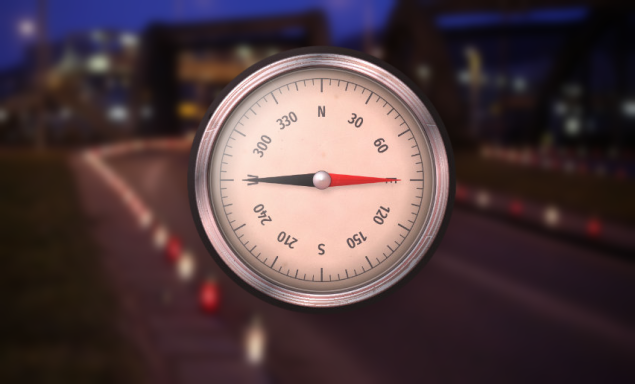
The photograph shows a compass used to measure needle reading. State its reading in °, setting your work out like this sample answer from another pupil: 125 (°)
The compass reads 90 (°)
